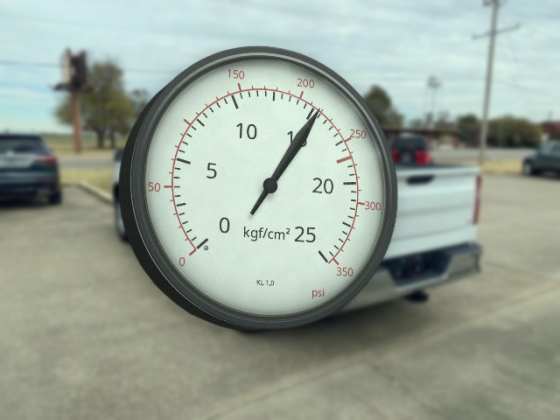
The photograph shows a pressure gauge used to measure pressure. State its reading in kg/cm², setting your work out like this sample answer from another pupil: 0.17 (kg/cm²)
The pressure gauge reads 15.25 (kg/cm²)
